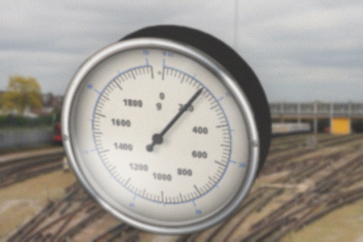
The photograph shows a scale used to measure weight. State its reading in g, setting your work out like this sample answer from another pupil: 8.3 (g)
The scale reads 200 (g)
